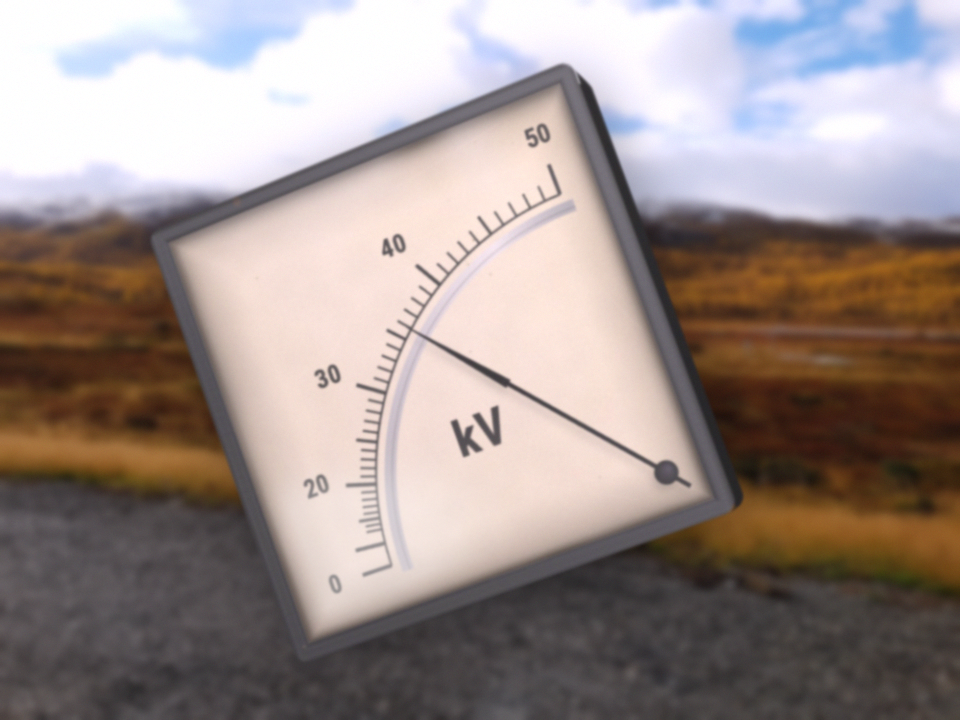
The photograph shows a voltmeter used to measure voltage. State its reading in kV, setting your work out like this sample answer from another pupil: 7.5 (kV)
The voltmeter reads 36 (kV)
